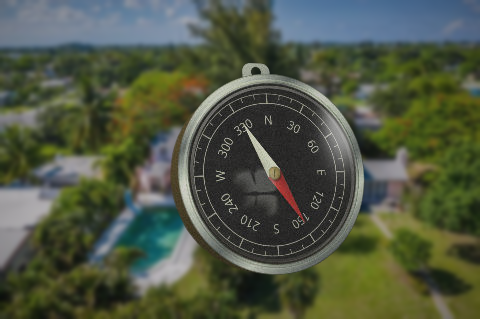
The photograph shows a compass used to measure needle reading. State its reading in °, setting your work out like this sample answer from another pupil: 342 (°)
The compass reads 150 (°)
